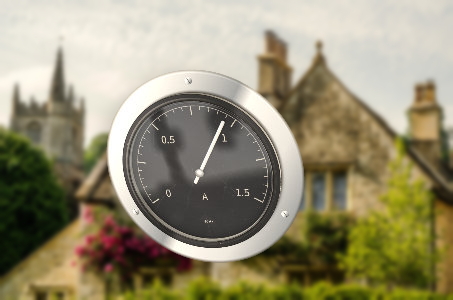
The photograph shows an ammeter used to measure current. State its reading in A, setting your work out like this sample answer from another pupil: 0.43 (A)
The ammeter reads 0.95 (A)
